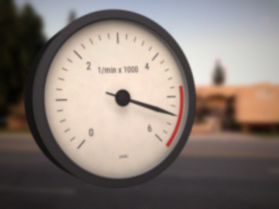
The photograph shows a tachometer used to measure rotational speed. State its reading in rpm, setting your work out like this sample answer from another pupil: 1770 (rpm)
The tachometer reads 5400 (rpm)
